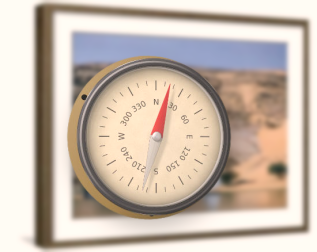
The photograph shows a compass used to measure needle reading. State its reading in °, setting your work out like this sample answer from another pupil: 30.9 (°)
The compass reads 15 (°)
